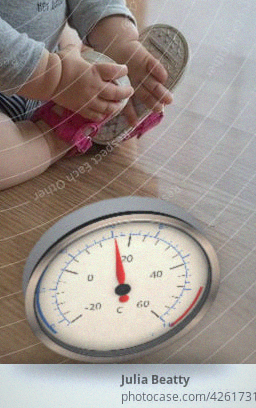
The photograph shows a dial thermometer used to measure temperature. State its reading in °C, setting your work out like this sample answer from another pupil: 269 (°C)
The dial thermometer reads 16 (°C)
